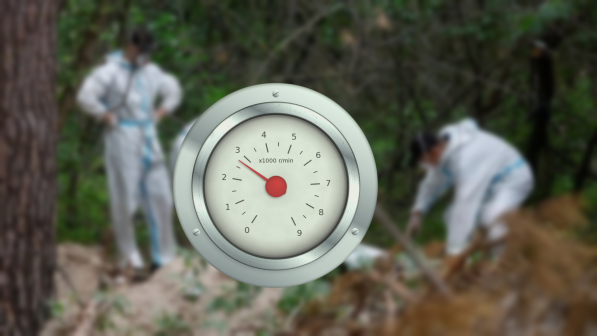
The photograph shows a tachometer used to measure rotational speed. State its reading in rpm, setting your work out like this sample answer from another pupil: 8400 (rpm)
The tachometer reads 2750 (rpm)
